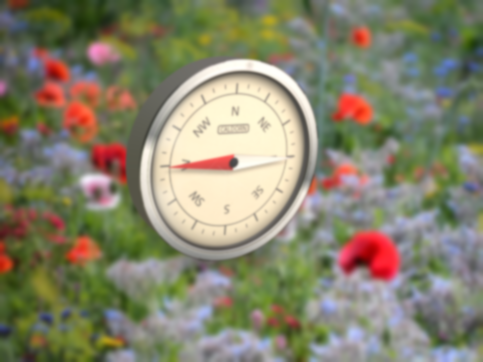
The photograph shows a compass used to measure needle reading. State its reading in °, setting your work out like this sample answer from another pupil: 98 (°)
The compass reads 270 (°)
